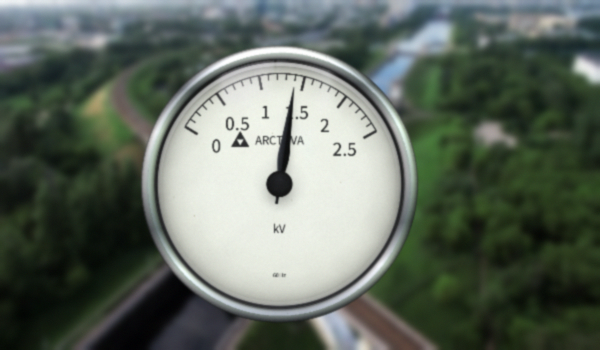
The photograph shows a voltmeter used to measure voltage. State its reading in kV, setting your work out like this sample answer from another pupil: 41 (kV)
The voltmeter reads 1.4 (kV)
